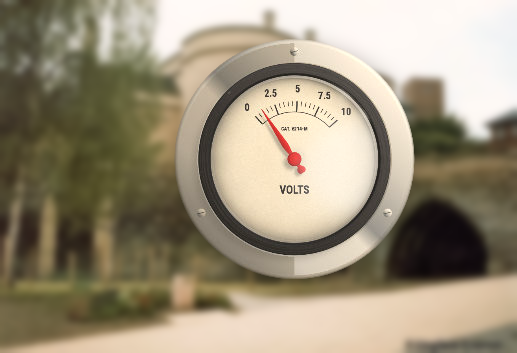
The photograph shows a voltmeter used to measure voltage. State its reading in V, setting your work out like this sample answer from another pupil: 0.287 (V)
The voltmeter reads 1 (V)
